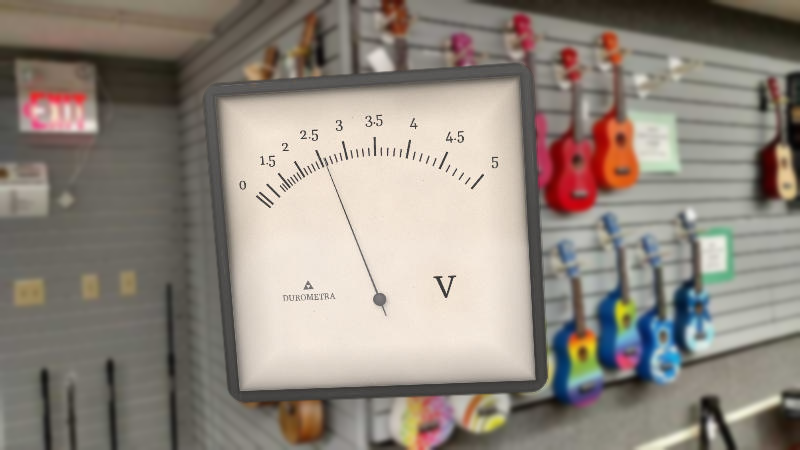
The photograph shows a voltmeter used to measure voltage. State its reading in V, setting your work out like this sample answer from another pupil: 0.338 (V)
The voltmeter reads 2.6 (V)
